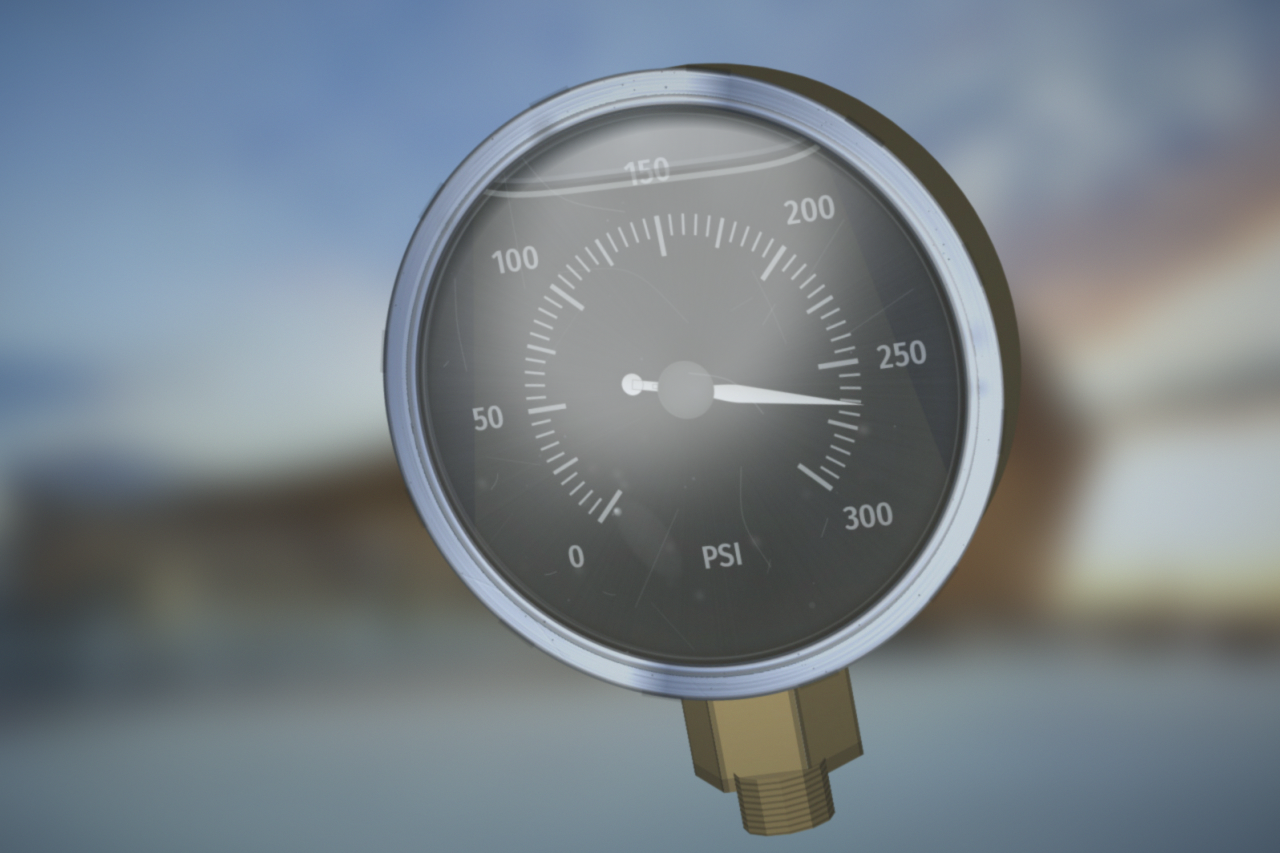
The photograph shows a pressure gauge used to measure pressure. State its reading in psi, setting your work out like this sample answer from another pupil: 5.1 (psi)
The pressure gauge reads 265 (psi)
